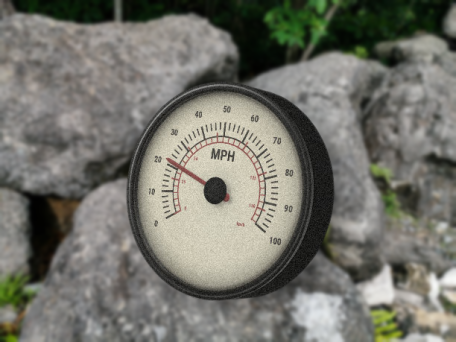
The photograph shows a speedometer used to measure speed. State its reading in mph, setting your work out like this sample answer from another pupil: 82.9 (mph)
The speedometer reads 22 (mph)
